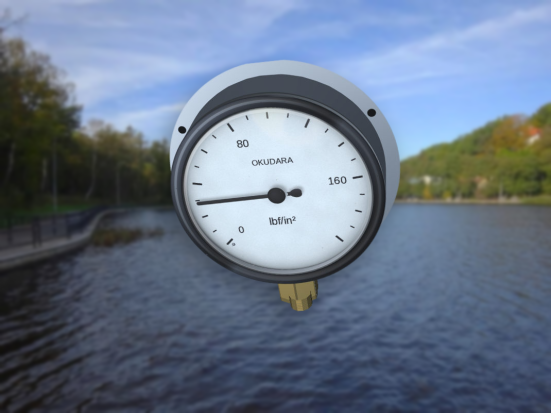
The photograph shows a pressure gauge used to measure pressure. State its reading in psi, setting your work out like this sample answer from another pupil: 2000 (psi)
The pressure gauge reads 30 (psi)
